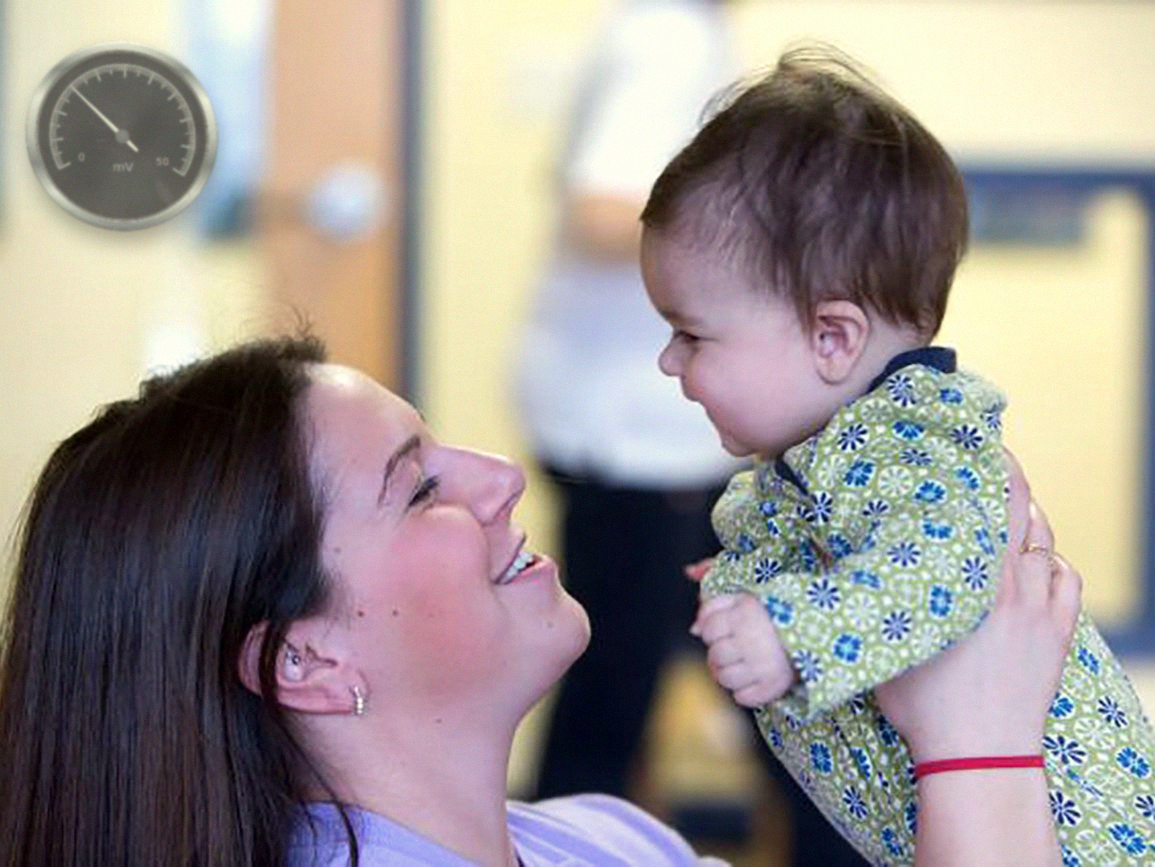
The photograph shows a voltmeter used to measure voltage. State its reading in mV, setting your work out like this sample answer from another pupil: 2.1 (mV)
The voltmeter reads 15 (mV)
